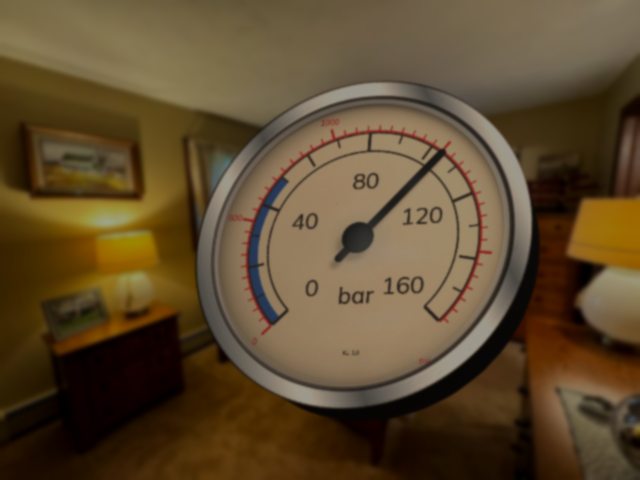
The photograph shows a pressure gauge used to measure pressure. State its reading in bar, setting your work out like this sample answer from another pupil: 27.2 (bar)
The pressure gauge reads 105 (bar)
